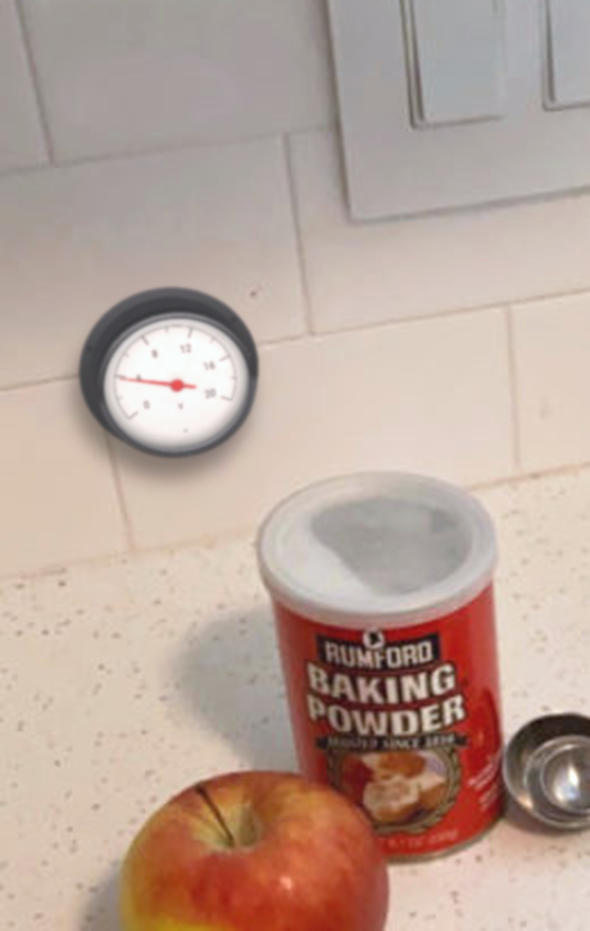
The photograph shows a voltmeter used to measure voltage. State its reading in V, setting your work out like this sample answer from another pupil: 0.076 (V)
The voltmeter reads 4 (V)
